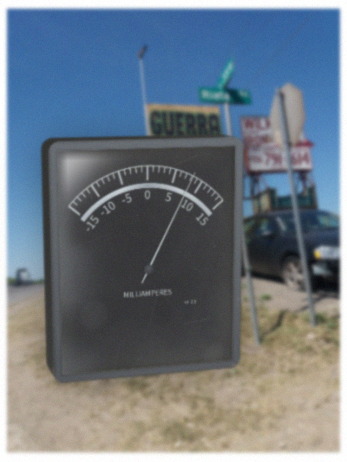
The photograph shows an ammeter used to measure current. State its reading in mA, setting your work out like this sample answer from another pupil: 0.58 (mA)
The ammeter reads 8 (mA)
